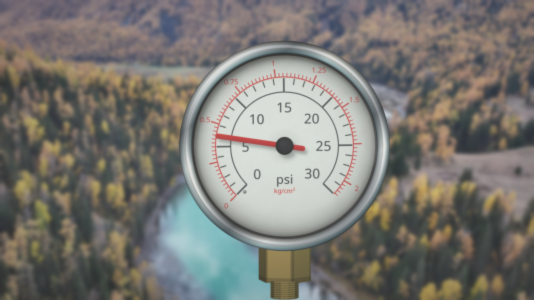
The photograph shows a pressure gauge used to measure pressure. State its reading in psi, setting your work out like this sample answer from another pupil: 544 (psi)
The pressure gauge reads 6 (psi)
